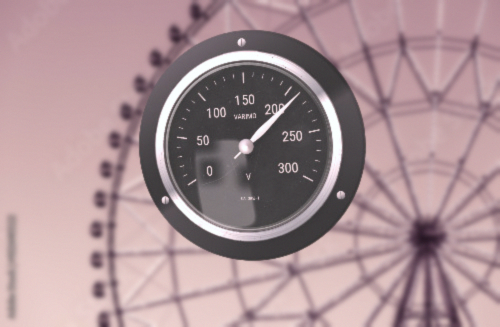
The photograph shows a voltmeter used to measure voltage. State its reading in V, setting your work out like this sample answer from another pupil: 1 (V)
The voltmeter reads 210 (V)
